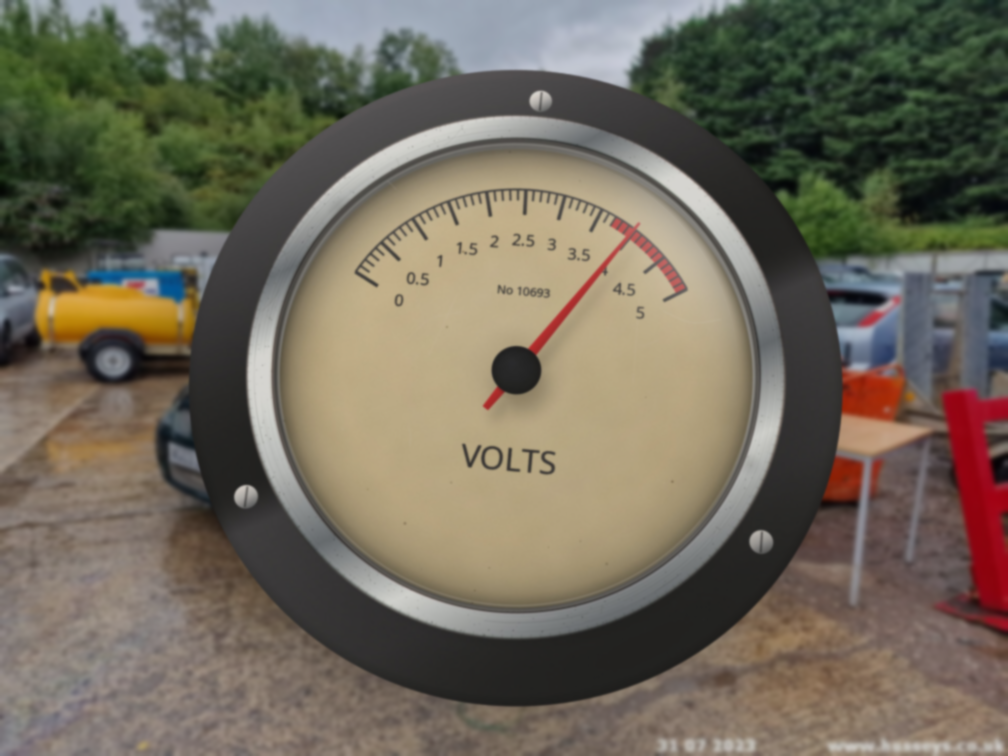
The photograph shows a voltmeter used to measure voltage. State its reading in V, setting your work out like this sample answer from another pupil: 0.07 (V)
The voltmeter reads 4 (V)
